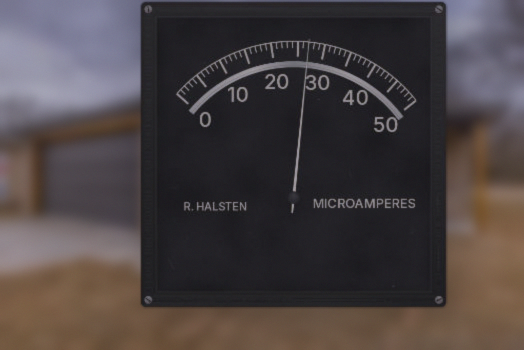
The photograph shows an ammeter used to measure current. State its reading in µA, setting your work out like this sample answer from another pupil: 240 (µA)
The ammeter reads 27 (µA)
